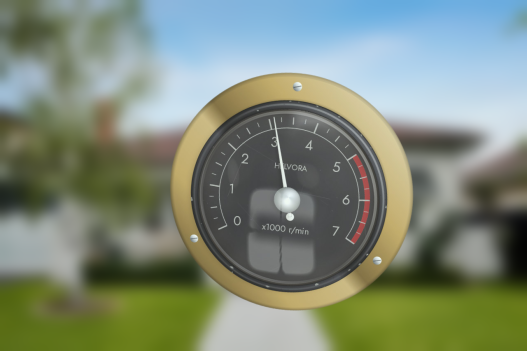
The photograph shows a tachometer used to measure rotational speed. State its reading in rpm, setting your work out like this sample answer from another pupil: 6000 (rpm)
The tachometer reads 3125 (rpm)
